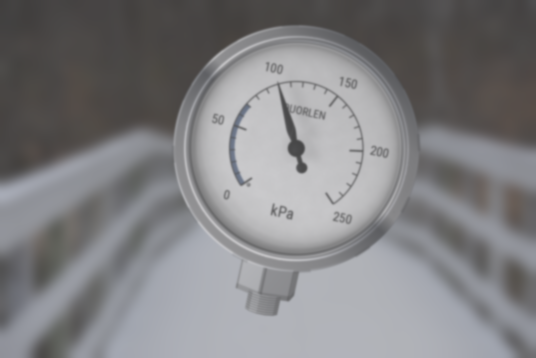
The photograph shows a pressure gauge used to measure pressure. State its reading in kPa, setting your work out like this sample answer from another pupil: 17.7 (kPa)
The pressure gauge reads 100 (kPa)
